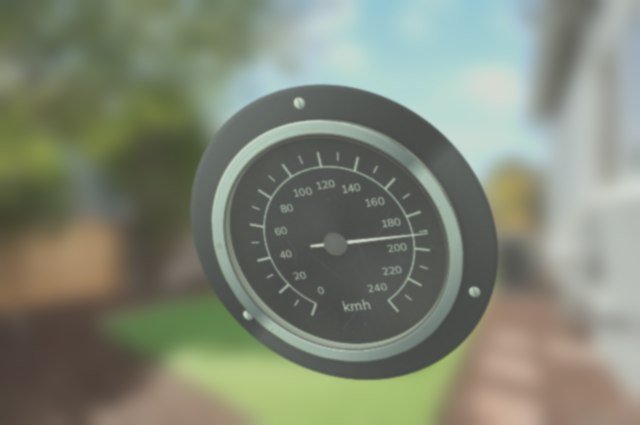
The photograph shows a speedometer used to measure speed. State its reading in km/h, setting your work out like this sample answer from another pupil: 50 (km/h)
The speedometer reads 190 (km/h)
